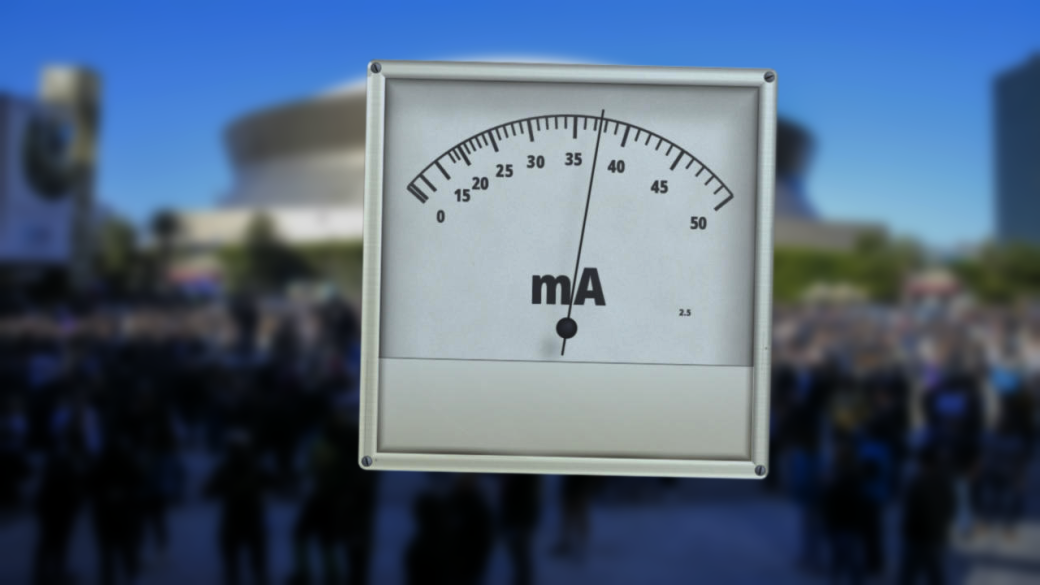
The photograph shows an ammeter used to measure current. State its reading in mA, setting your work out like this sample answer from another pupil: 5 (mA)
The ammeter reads 37.5 (mA)
